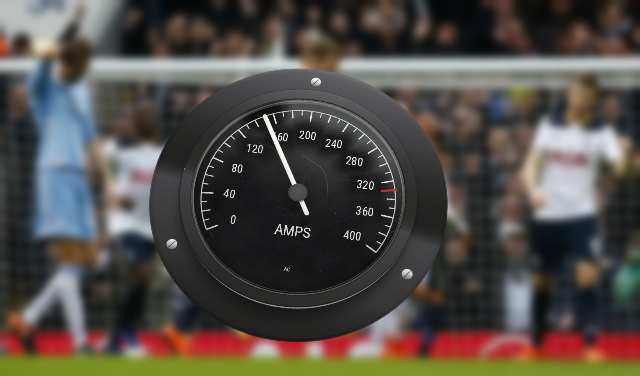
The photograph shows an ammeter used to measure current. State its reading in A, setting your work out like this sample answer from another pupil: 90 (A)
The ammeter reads 150 (A)
